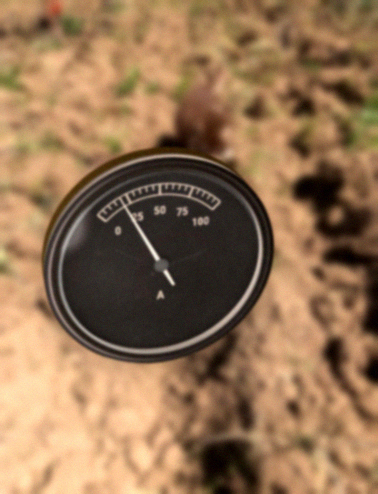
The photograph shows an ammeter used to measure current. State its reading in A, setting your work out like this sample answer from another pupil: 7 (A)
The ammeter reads 20 (A)
